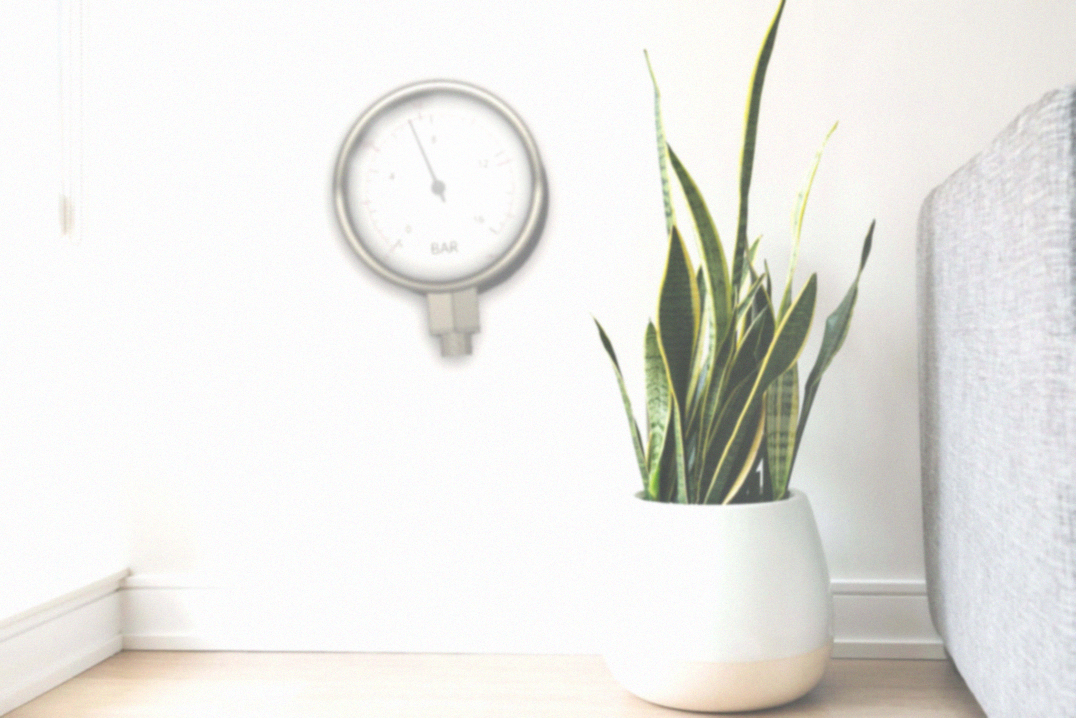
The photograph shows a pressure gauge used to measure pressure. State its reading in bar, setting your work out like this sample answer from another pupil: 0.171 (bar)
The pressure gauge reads 7 (bar)
